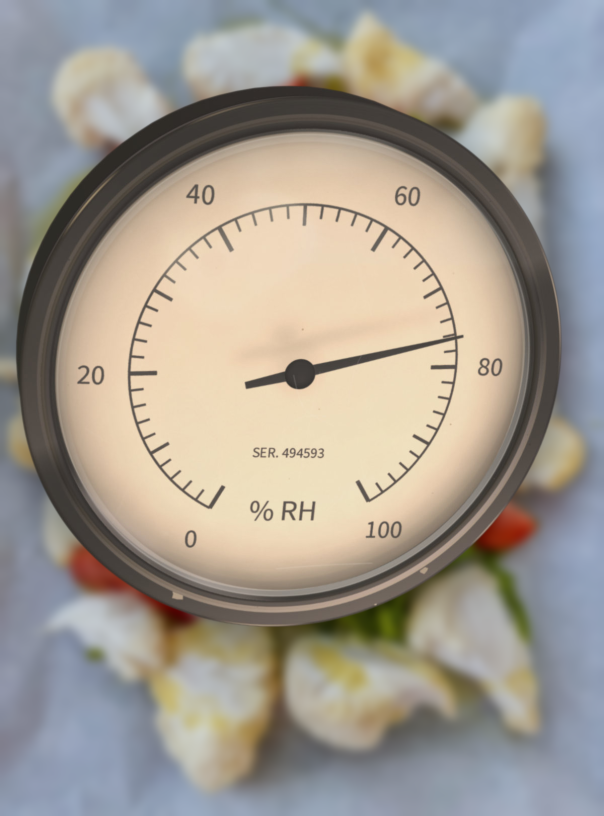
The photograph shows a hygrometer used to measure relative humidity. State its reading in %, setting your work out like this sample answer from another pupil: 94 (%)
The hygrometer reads 76 (%)
